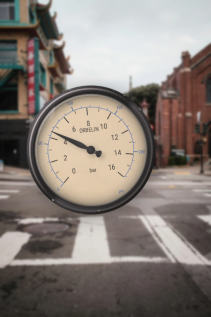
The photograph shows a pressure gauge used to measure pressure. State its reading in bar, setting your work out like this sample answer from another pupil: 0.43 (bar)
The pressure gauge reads 4.5 (bar)
